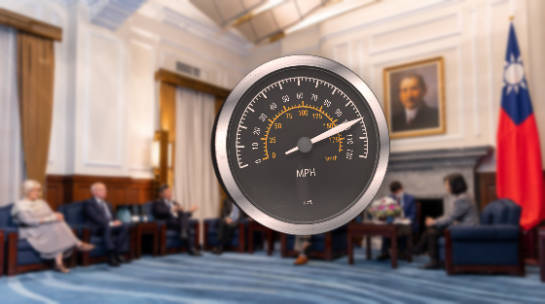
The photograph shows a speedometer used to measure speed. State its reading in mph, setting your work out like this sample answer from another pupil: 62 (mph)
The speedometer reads 100 (mph)
